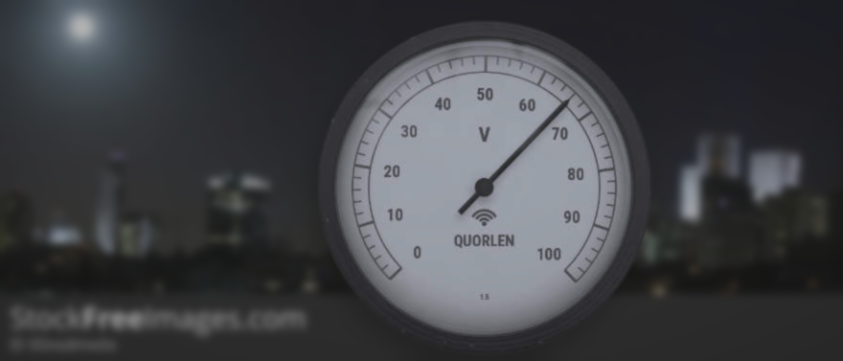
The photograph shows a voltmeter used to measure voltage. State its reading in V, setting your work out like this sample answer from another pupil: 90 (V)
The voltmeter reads 66 (V)
